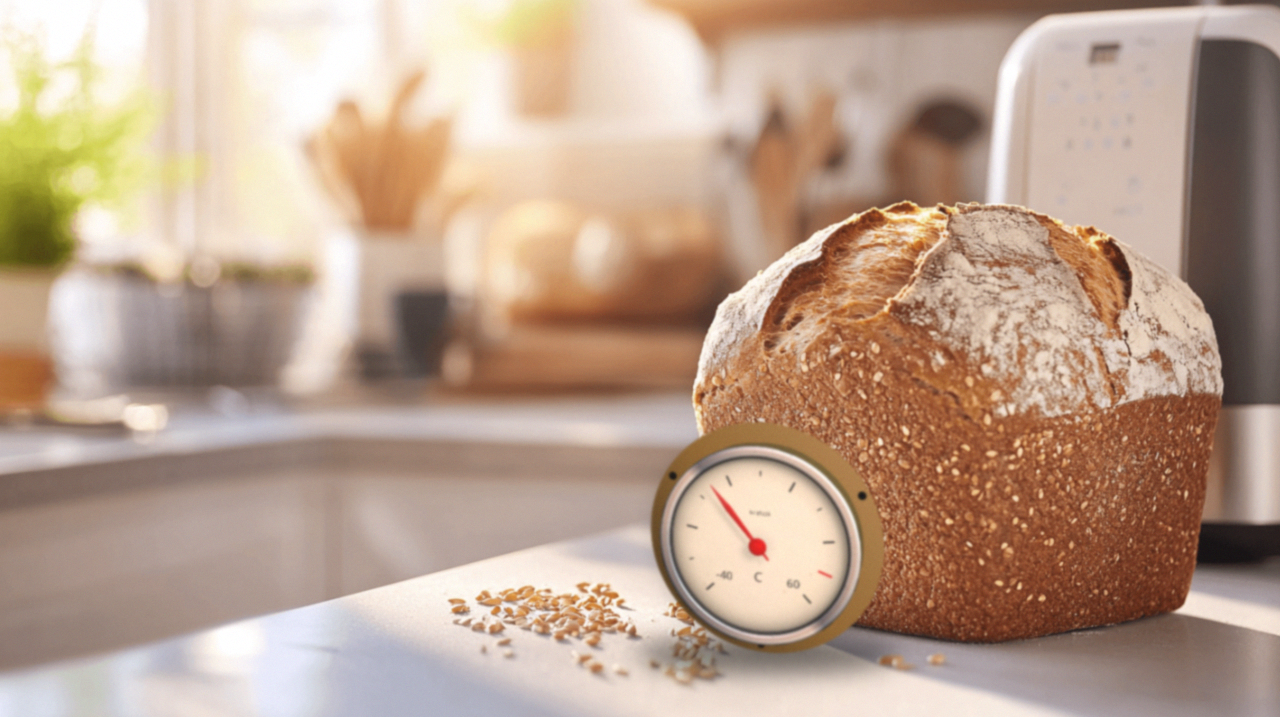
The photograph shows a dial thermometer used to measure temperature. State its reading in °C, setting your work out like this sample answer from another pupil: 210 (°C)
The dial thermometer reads -5 (°C)
